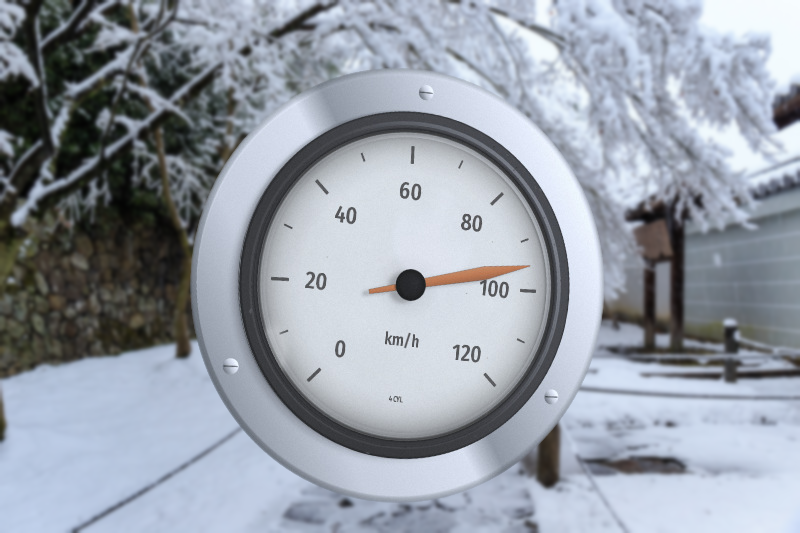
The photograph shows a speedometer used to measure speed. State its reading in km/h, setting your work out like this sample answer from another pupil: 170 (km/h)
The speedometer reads 95 (km/h)
